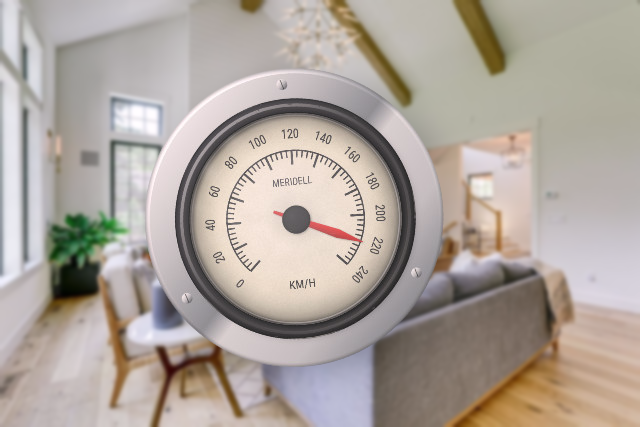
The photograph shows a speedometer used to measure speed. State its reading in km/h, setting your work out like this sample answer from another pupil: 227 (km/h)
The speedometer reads 220 (km/h)
